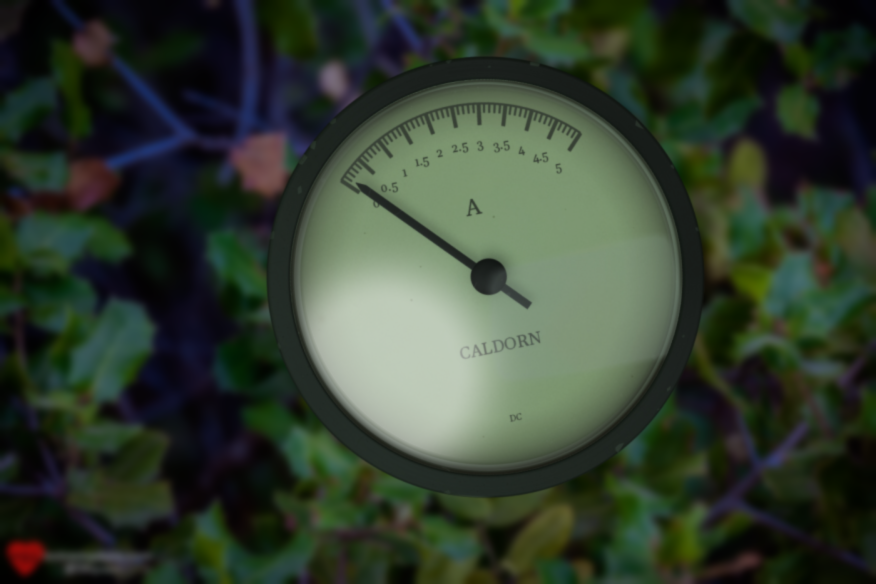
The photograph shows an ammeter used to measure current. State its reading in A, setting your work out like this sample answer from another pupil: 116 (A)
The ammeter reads 0.1 (A)
